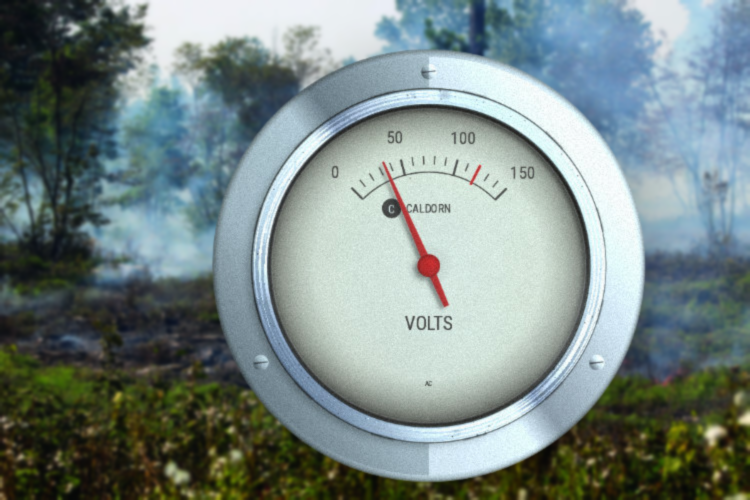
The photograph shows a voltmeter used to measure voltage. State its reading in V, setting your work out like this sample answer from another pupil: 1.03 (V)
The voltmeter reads 35 (V)
